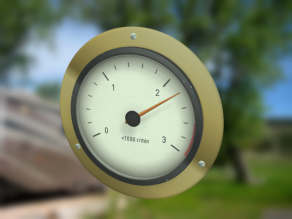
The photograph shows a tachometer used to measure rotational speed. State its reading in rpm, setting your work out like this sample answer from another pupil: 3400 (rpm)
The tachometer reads 2200 (rpm)
